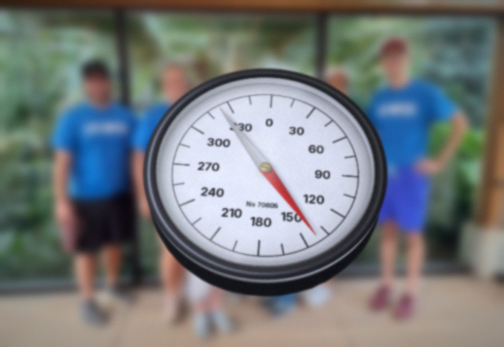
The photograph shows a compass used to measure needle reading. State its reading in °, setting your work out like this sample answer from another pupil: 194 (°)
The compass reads 142.5 (°)
